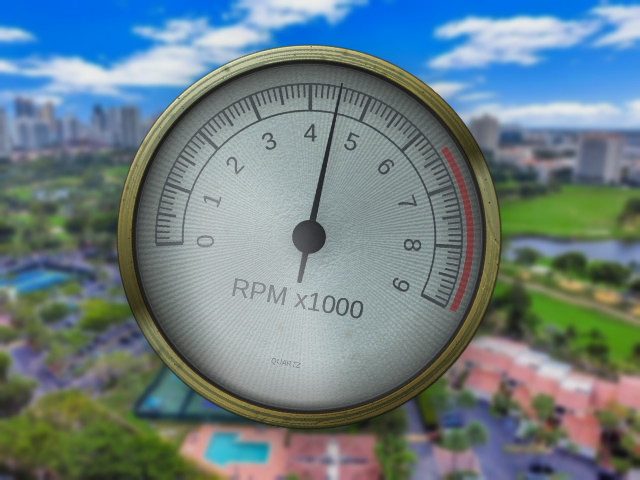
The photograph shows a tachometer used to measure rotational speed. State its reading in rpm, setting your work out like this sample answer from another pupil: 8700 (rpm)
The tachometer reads 4500 (rpm)
